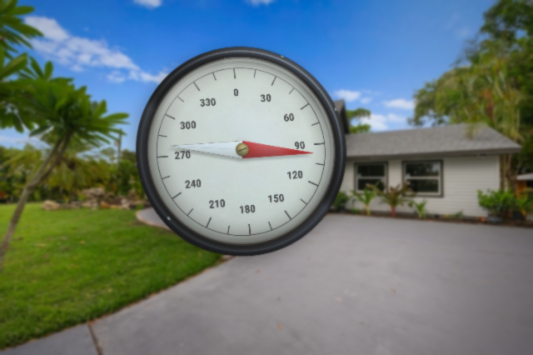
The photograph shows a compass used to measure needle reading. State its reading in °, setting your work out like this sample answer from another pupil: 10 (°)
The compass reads 97.5 (°)
